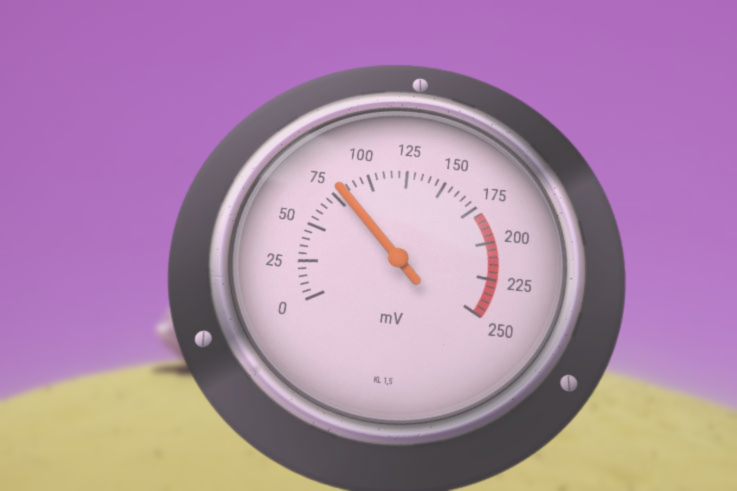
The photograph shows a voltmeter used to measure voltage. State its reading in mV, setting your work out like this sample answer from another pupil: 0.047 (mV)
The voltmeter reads 80 (mV)
